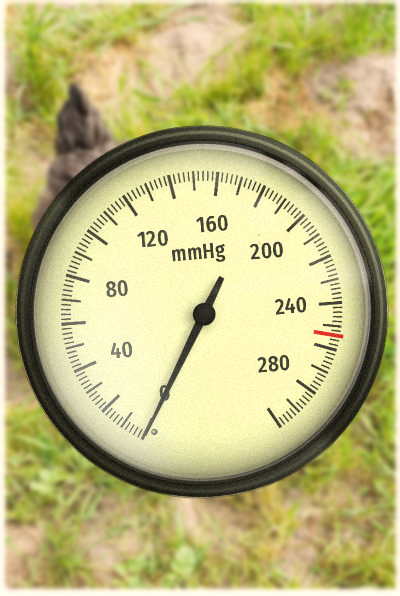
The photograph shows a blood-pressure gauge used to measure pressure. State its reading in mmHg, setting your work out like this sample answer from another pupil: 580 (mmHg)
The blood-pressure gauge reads 0 (mmHg)
